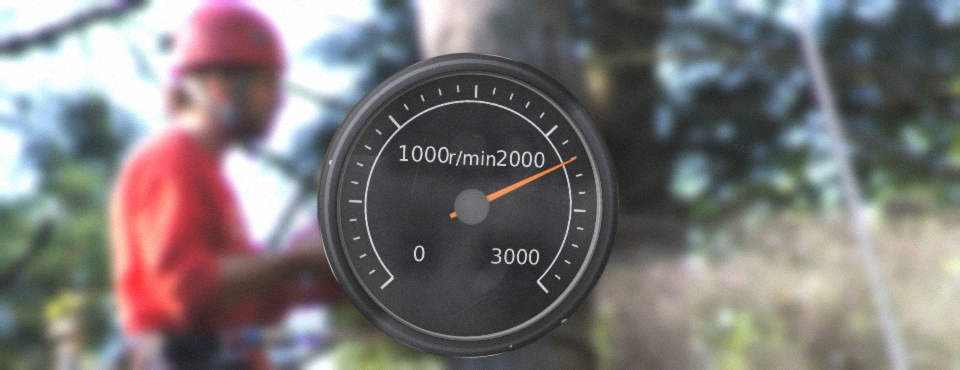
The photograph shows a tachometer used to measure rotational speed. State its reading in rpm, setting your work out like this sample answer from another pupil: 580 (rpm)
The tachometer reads 2200 (rpm)
